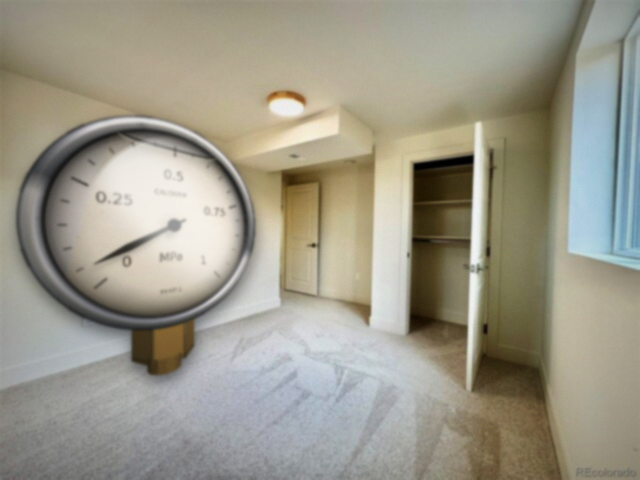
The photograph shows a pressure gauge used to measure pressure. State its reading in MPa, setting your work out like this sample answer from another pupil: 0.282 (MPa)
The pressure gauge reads 0.05 (MPa)
